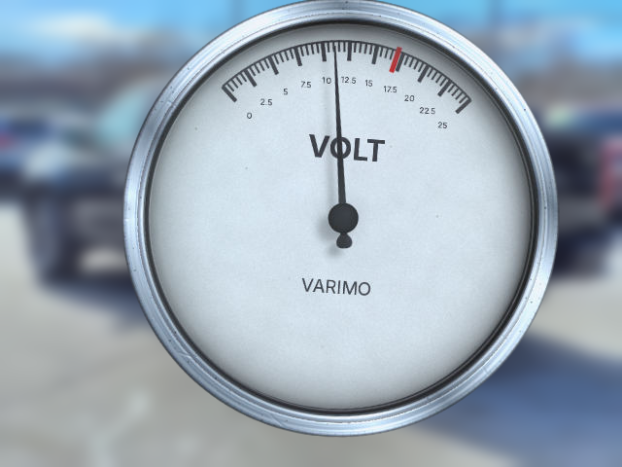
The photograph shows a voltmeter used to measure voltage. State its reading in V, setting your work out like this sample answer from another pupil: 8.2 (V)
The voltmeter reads 11 (V)
